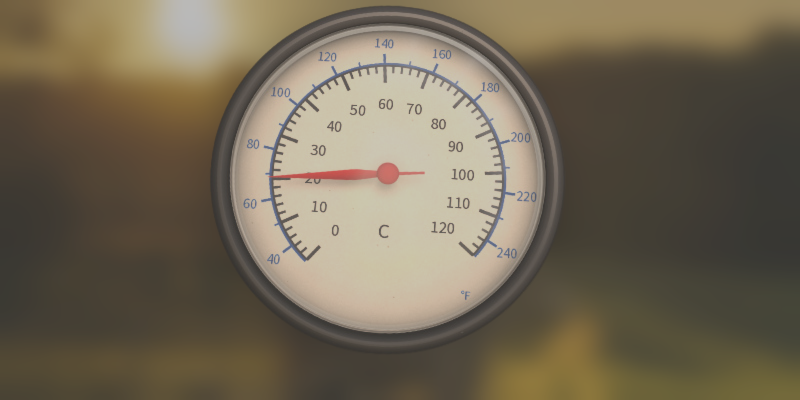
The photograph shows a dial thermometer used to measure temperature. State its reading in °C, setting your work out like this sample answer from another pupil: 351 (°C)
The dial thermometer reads 20 (°C)
